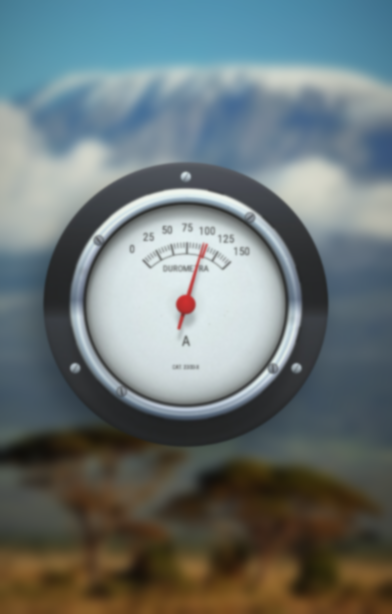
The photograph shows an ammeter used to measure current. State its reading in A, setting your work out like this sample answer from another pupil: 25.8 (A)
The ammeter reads 100 (A)
